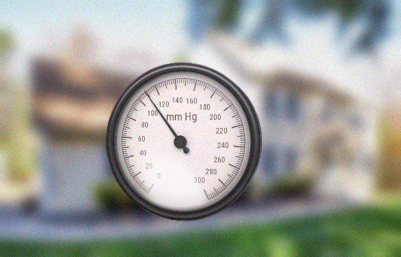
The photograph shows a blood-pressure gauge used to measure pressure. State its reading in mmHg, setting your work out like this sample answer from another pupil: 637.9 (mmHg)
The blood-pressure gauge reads 110 (mmHg)
